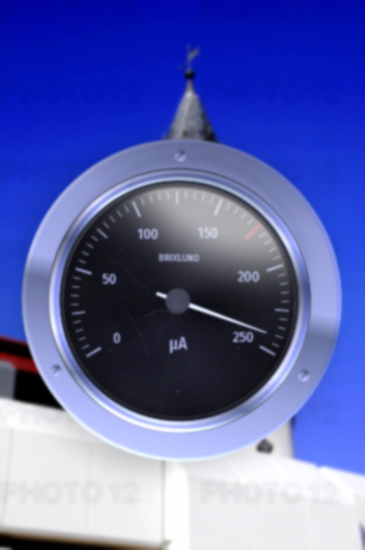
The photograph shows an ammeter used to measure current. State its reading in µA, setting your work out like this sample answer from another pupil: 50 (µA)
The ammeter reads 240 (µA)
